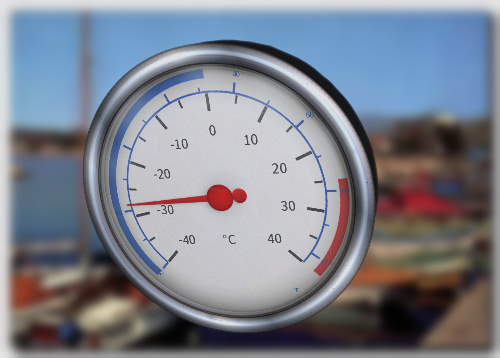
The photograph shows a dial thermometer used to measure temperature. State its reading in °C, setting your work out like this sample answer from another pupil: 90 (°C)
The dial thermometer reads -27.5 (°C)
